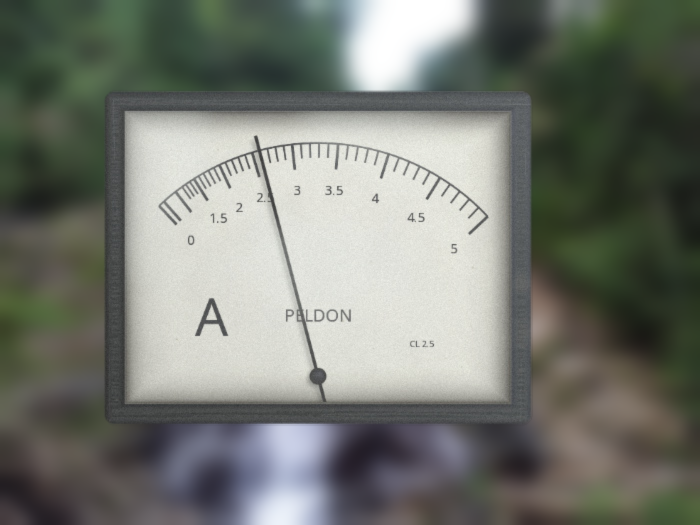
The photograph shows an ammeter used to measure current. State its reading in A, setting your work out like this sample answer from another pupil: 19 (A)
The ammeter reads 2.6 (A)
